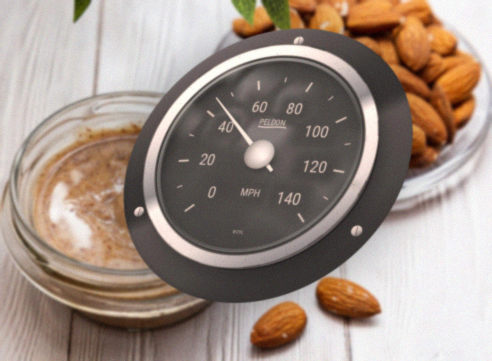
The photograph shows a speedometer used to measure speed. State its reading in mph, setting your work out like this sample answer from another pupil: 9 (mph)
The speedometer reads 45 (mph)
